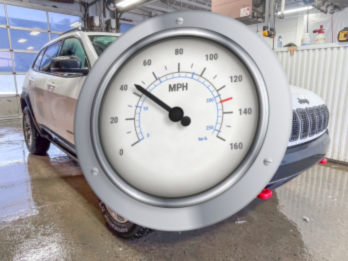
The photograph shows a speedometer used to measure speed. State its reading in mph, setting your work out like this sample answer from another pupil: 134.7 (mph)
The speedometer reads 45 (mph)
